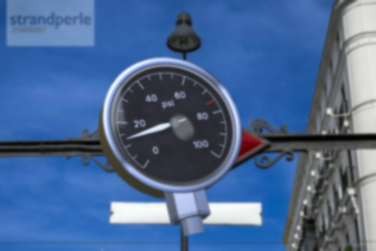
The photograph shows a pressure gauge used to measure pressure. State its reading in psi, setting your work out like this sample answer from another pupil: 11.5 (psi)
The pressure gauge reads 12.5 (psi)
